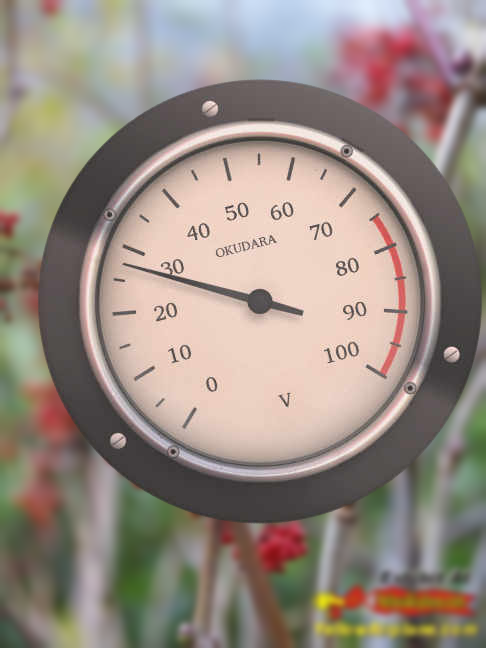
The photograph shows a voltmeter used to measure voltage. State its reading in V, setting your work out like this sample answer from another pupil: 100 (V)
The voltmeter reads 27.5 (V)
